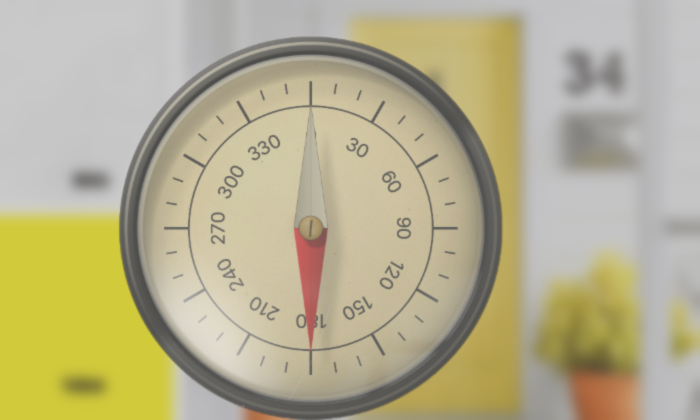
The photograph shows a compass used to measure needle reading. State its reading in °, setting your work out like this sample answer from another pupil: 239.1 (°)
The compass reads 180 (°)
